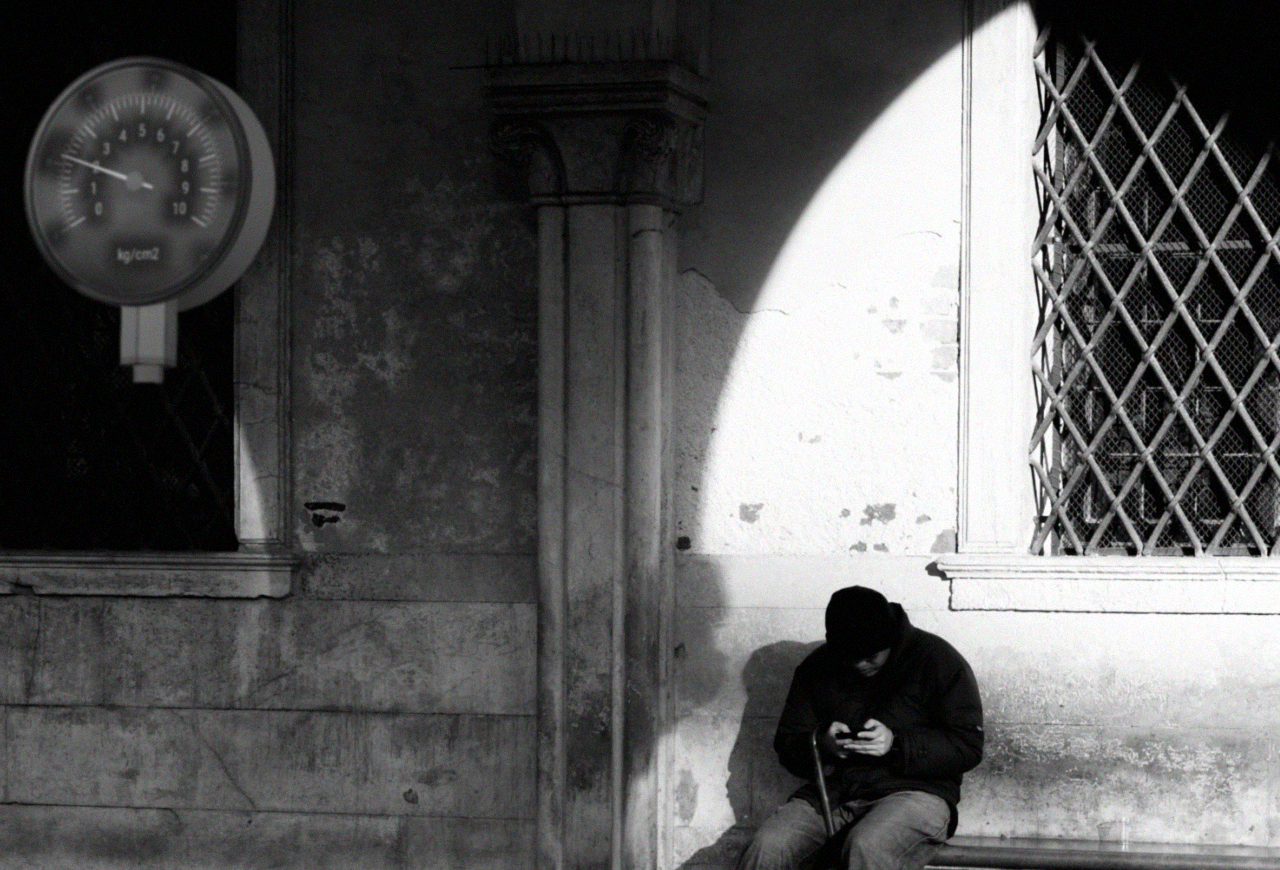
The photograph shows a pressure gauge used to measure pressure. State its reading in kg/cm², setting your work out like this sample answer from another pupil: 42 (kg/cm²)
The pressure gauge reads 2 (kg/cm²)
